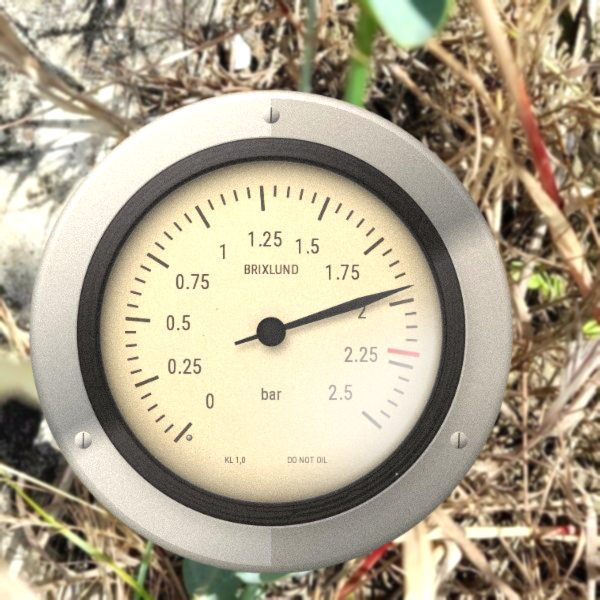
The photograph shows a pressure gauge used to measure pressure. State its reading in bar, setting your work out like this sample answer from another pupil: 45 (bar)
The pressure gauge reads 1.95 (bar)
